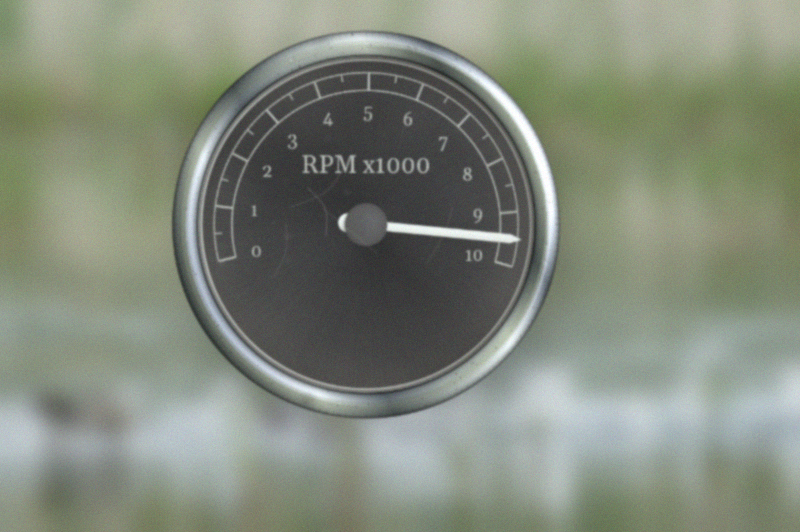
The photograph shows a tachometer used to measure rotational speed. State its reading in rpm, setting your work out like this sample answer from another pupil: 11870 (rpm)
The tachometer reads 9500 (rpm)
